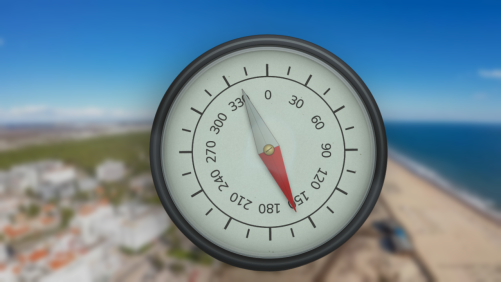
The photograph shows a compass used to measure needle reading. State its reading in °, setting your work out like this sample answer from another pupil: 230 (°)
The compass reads 157.5 (°)
